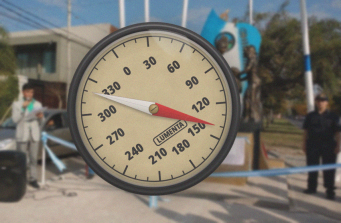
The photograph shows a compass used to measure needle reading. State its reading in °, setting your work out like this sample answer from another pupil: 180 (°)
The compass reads 140 (°)
